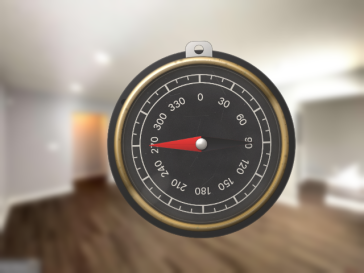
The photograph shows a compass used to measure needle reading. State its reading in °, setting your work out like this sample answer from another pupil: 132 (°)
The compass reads 270 (°)
